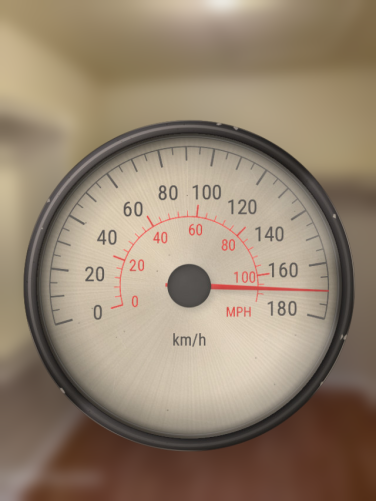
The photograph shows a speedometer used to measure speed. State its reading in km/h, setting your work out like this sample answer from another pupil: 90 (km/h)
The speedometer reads 170 (km/h)
